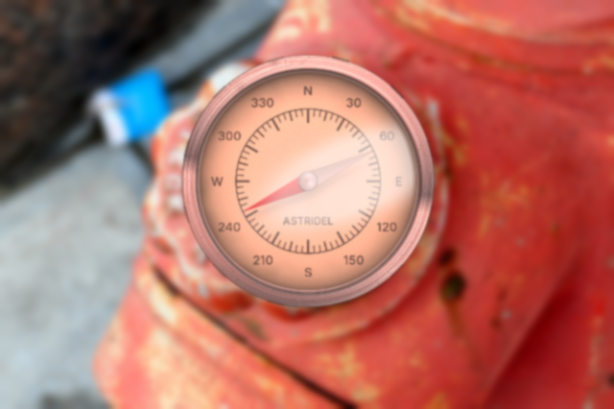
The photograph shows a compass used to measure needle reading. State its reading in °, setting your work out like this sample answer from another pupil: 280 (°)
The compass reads 245 (°)
